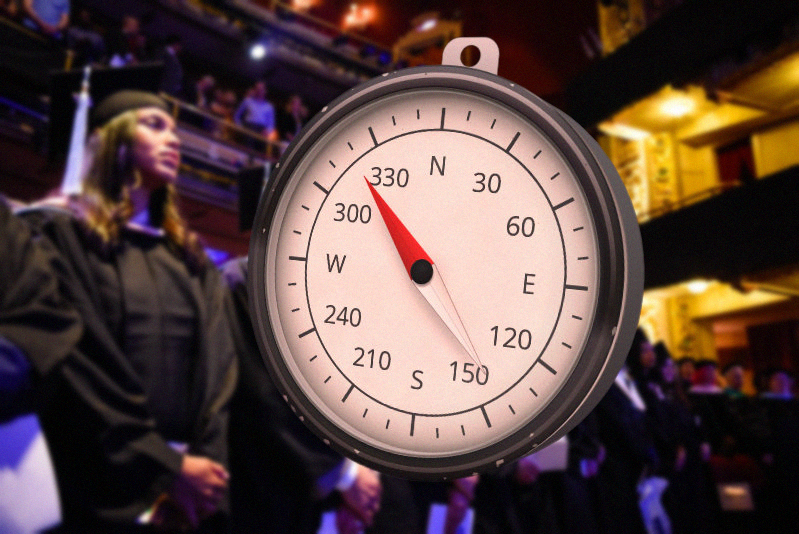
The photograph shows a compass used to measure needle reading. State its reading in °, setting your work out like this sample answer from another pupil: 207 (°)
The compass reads 320 (°)
